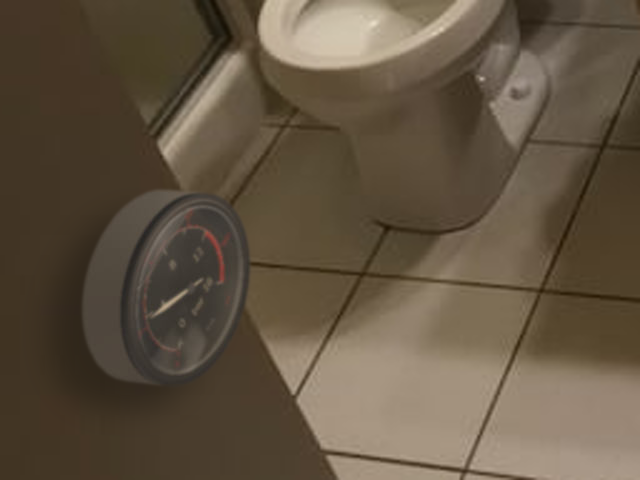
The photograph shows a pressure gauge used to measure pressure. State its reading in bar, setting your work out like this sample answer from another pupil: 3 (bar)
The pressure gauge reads 4 (bar)
